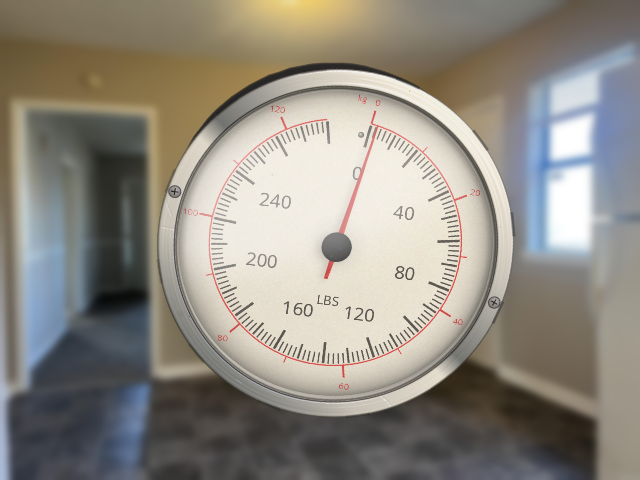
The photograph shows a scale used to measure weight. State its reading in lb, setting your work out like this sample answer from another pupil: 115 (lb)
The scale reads 2 (lb)
